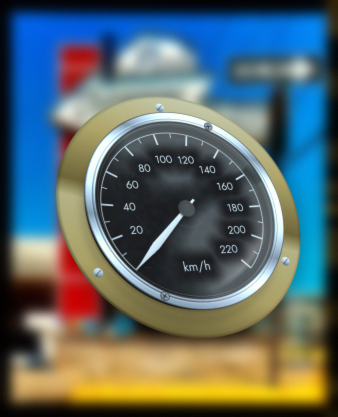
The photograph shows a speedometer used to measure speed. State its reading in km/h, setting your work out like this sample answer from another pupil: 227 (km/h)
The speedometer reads 0 (km/h)
